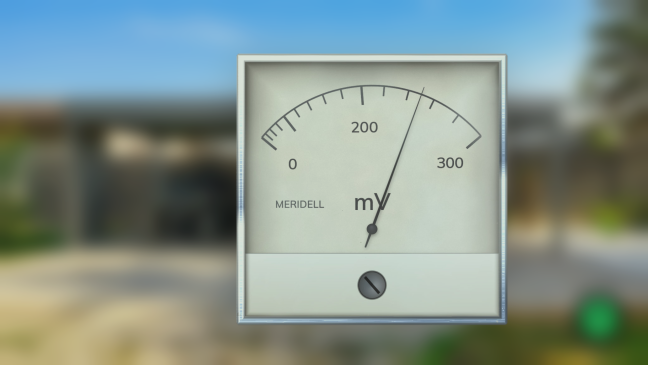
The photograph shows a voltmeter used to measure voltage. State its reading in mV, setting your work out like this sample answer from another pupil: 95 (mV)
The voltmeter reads 250 (mV)
